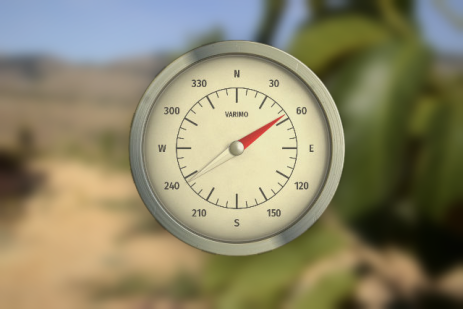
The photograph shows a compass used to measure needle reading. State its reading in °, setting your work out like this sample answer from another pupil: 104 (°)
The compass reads 55 (°)
